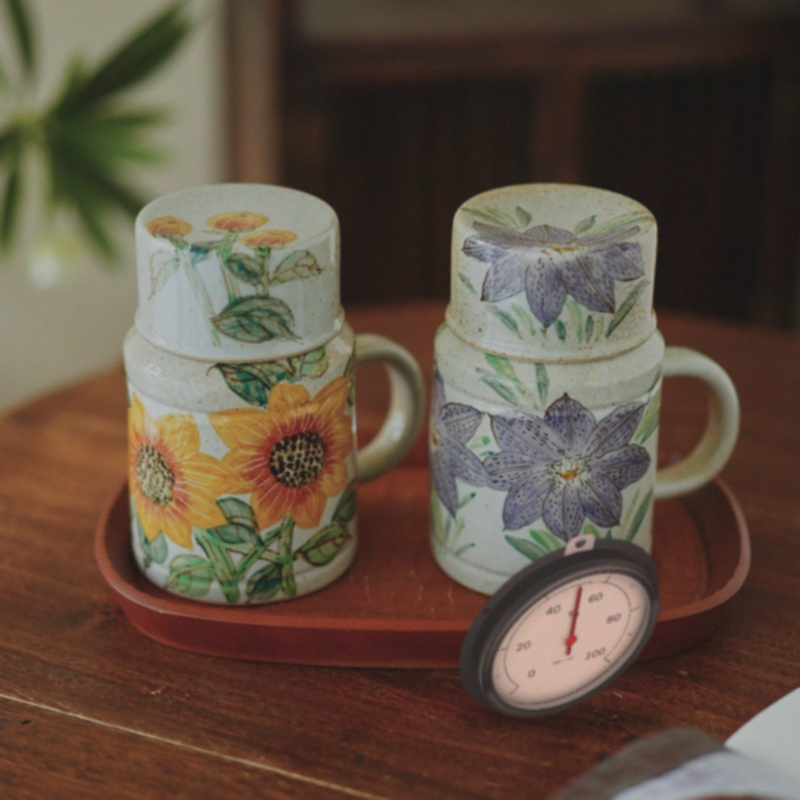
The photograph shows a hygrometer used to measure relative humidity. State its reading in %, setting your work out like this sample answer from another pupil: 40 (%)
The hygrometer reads 50 (%)
